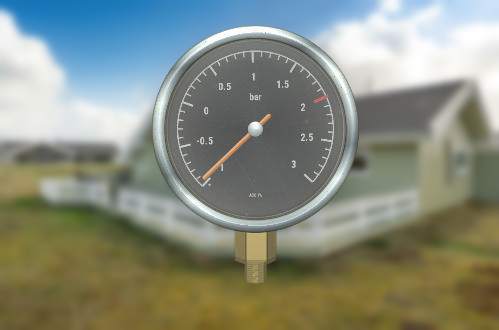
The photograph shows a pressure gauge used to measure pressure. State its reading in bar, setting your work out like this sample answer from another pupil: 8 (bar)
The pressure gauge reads -0.95 (bar)
